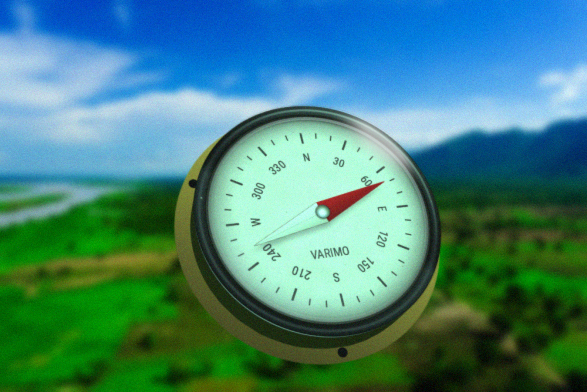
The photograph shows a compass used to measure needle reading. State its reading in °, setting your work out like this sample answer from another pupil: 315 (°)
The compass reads 70 (°)
